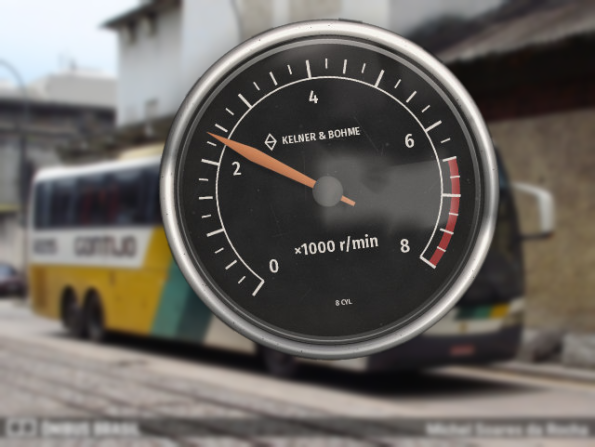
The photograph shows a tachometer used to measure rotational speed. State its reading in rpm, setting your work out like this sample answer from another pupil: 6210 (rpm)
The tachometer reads 2375 (rpm)
